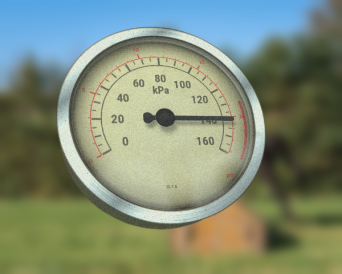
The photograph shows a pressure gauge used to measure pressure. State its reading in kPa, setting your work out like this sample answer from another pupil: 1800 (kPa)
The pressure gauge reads 140 (kPa)
